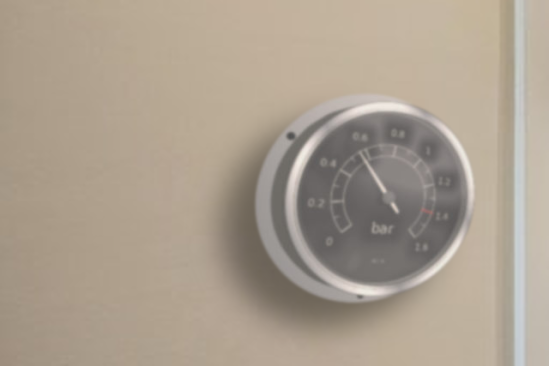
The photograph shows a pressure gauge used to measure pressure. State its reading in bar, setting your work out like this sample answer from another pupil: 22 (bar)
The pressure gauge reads 0.55 (bar)
